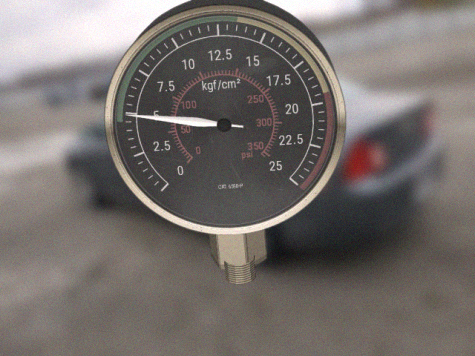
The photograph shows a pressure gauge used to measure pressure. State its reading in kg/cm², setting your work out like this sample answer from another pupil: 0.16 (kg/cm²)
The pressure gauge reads 5 (kg/cm²)
